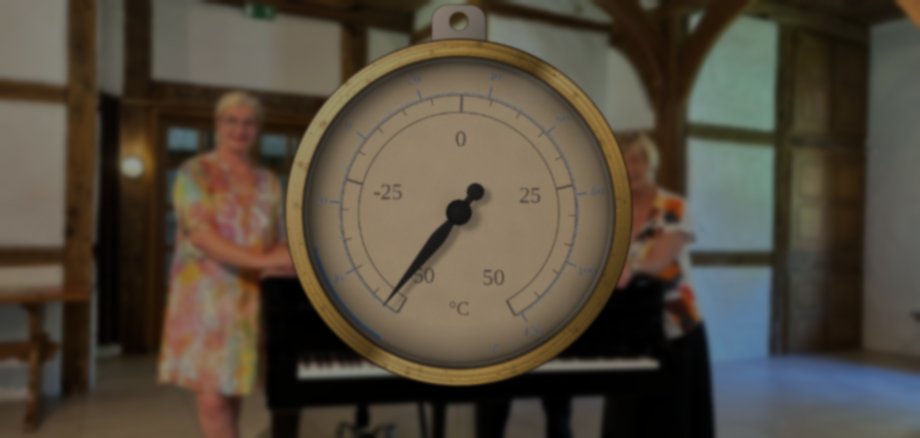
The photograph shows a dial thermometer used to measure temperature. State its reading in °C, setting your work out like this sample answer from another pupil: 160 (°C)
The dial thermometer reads -47.5 (°C)
